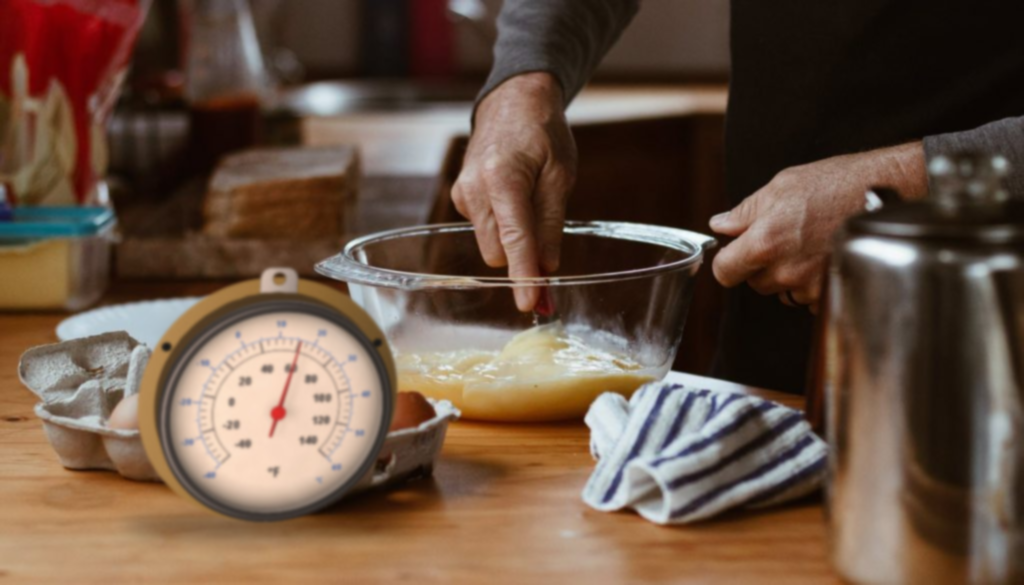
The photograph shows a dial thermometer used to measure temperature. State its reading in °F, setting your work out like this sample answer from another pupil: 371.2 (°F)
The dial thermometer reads 60 (°F)
